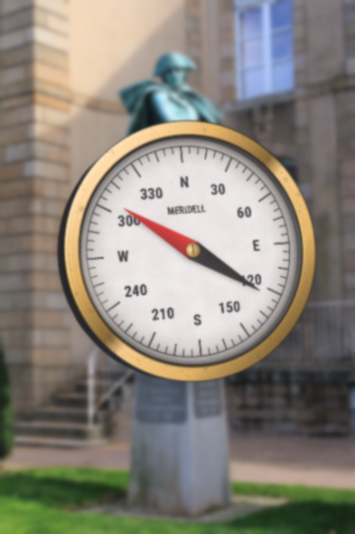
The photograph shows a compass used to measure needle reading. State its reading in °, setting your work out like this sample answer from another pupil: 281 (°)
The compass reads 305 (°)
